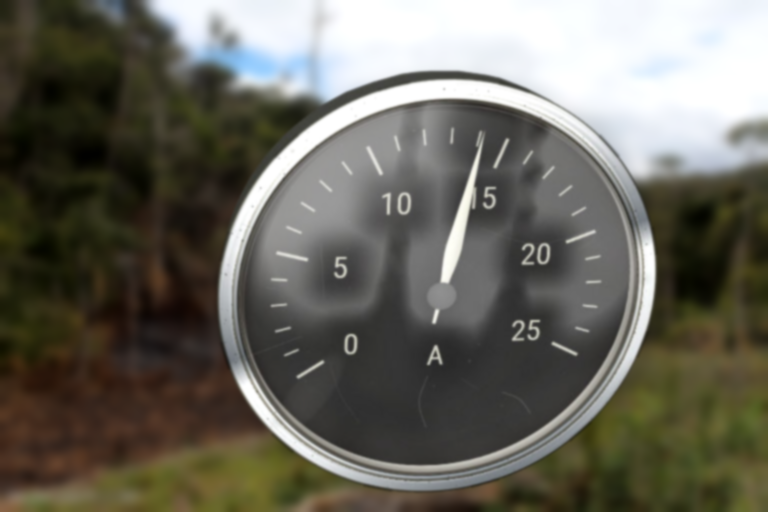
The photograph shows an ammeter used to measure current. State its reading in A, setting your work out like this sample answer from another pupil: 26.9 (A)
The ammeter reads 14 (A)
